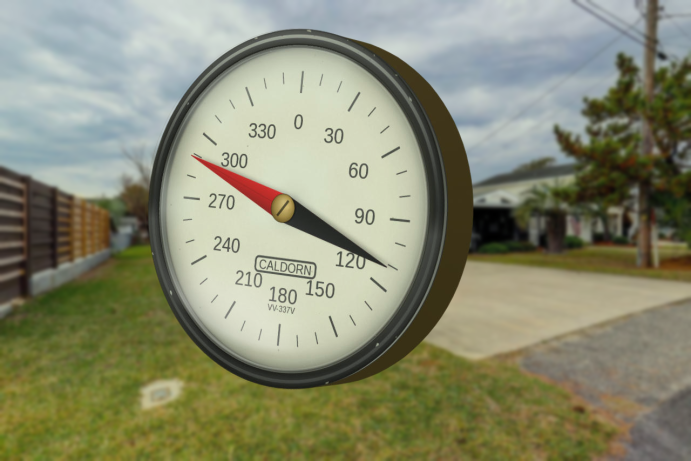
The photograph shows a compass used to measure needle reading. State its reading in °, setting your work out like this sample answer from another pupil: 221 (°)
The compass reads 290 (°)
